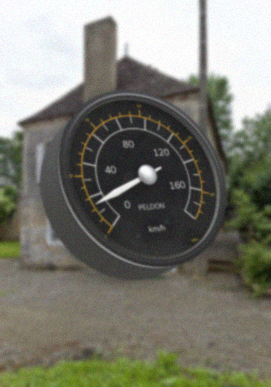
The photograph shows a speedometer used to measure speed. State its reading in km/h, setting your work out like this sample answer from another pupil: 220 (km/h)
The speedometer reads 15 (km/h)
